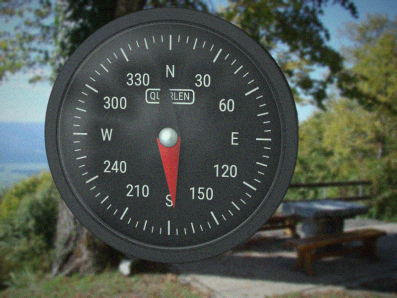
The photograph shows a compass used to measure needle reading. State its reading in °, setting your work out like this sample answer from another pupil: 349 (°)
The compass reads 175 (°)
